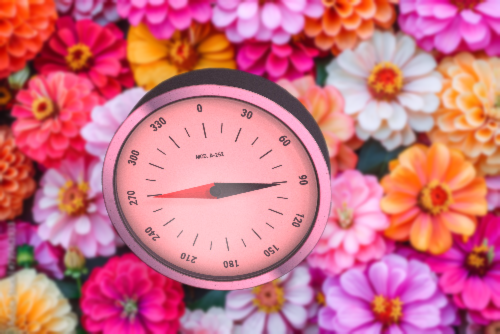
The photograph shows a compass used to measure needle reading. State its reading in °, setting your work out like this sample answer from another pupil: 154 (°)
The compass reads 270 (°)
